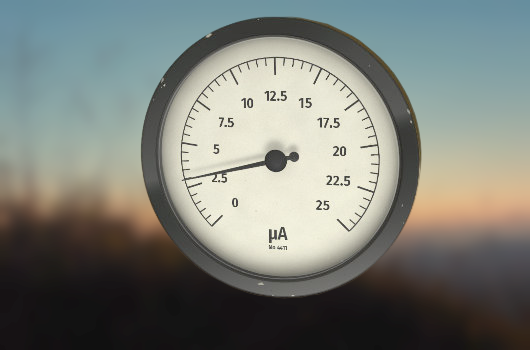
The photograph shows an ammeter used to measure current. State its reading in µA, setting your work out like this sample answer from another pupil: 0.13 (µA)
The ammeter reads 3 (µA)
